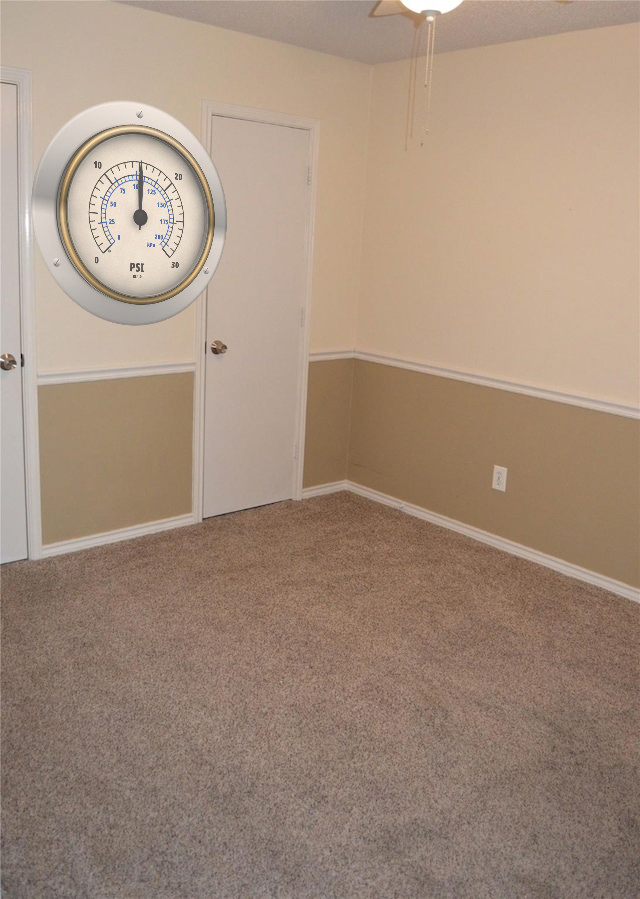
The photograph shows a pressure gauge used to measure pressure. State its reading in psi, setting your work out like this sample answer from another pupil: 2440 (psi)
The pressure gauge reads 15 (psi)
